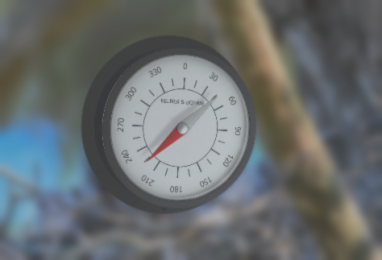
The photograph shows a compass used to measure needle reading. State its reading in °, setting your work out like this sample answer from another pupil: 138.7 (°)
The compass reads 225 (°)
